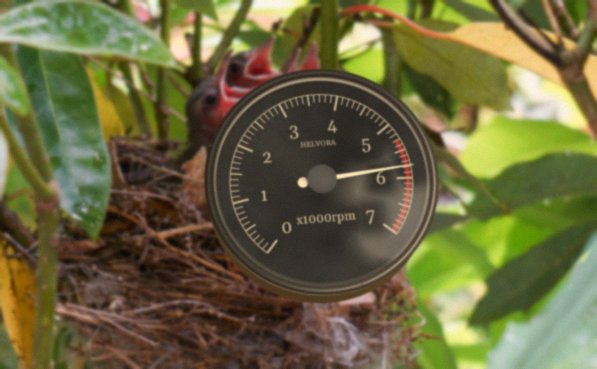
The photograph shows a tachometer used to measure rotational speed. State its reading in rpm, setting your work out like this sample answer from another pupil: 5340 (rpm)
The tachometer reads 5800 (rpm)
